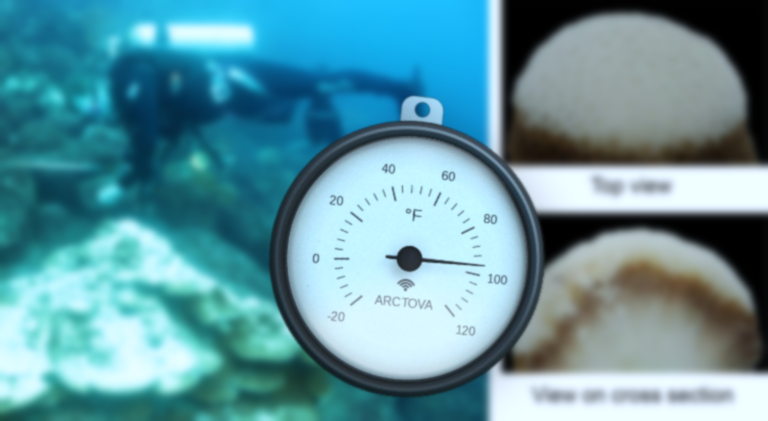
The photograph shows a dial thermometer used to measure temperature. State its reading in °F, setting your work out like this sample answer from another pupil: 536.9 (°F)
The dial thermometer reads 96 (°F)
